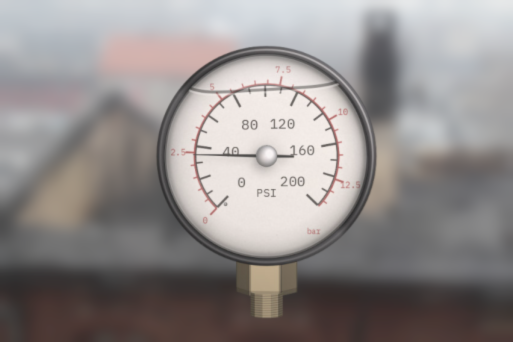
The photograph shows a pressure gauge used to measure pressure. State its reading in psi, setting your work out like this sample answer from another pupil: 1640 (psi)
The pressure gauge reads 35 (psi)
